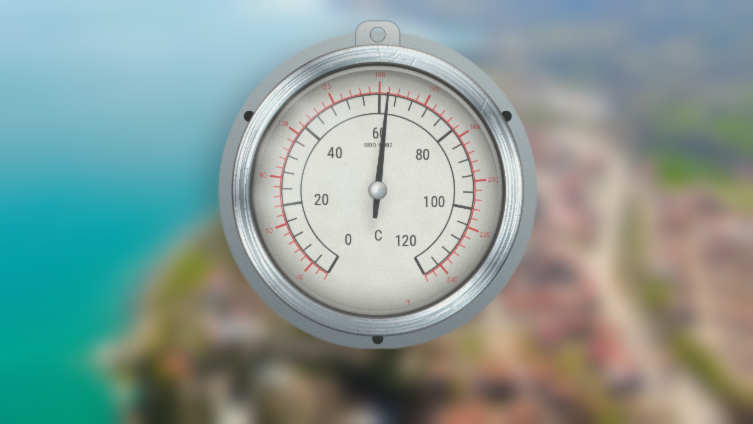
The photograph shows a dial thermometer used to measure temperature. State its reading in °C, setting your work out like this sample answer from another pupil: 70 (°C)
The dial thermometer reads 62 (°C)
